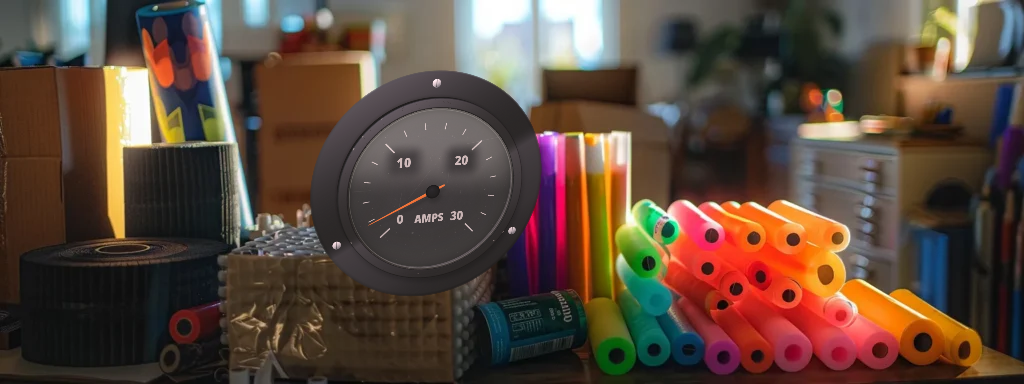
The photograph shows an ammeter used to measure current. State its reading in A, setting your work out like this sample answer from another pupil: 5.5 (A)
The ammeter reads 2 (A)
